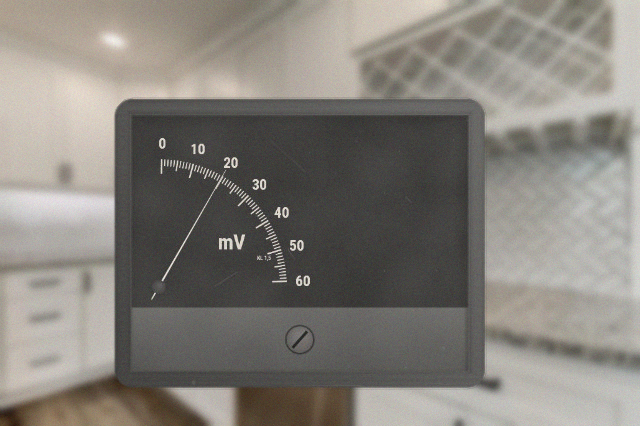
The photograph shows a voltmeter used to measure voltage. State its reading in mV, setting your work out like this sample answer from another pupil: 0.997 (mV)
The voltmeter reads 20 (mV)
